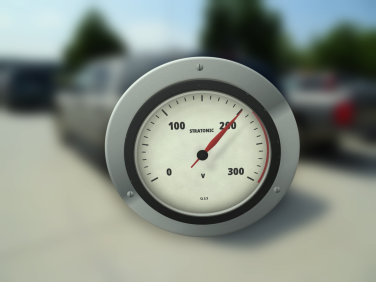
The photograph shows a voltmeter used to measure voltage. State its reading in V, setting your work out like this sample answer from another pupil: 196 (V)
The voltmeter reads 200 (V)
